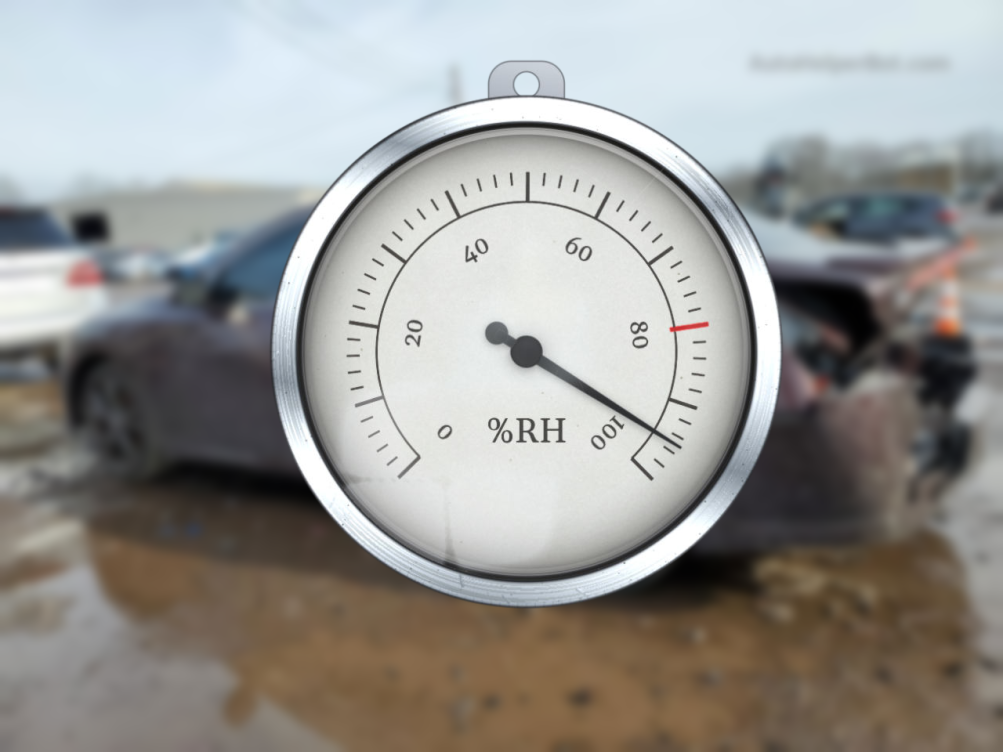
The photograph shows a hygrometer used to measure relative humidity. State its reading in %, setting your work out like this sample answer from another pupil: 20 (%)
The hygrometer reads 95 (%)
